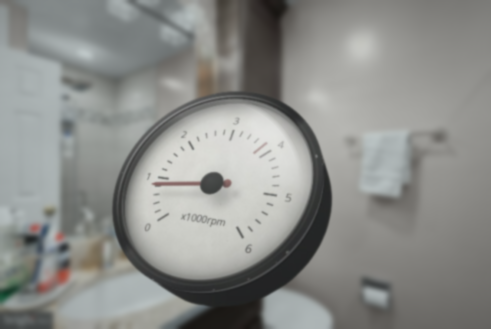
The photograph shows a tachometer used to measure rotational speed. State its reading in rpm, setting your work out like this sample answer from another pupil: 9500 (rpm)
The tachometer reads 800 (rpm)
